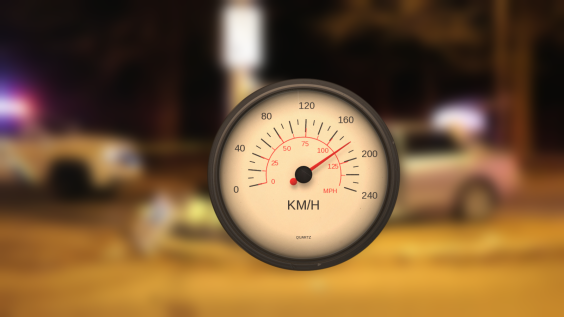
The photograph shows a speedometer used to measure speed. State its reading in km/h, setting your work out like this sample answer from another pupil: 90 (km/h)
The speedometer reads 180 (km/h)
